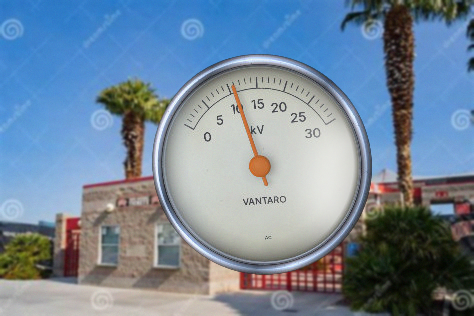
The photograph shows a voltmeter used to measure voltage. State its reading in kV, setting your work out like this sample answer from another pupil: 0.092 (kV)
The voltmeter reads 11 (kV)
